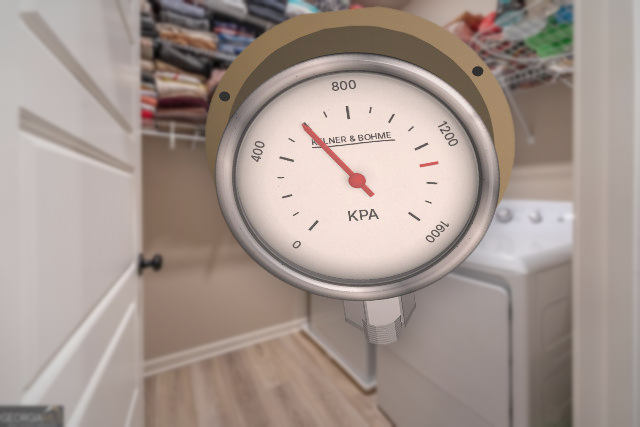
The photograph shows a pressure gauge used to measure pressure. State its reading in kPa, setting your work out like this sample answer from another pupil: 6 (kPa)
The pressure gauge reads 600 (kPa)
